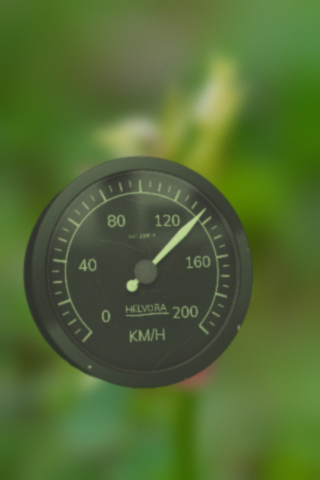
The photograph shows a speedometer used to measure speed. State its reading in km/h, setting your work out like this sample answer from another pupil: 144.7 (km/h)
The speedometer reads 135 (km/h)
